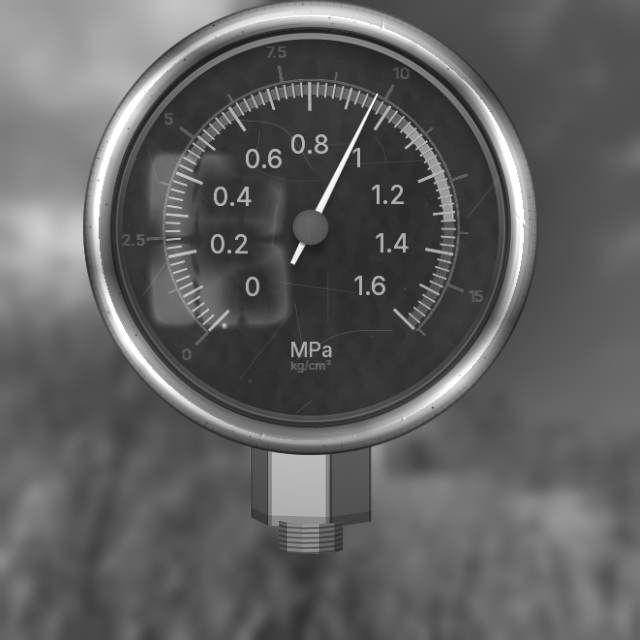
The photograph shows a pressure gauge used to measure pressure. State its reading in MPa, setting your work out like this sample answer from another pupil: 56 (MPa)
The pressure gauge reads 0.96 (MPa)
